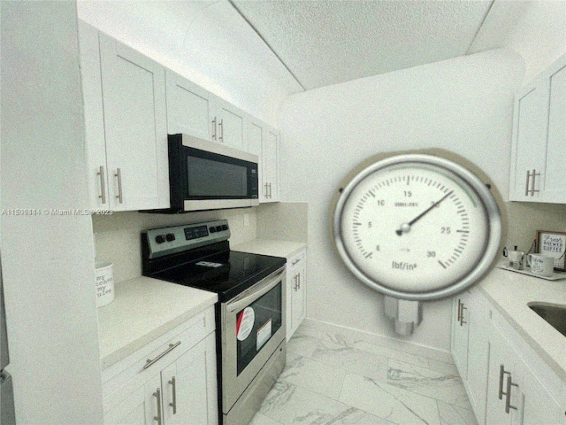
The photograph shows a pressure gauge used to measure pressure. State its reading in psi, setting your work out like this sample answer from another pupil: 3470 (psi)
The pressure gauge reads 20 (psi)
